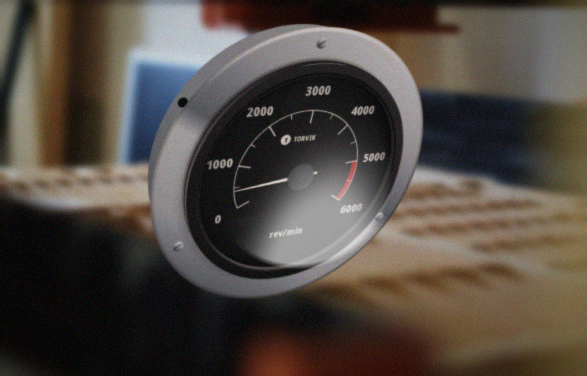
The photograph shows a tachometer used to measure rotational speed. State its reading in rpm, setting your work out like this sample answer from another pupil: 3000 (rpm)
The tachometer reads 500 (rpm)
